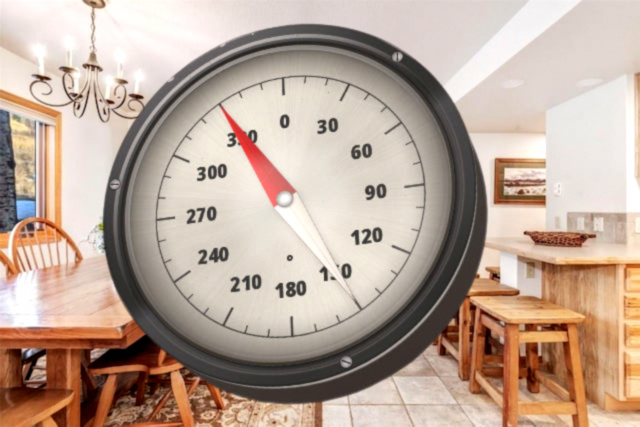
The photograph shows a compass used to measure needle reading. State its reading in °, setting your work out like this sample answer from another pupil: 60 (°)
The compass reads 330 (°)
